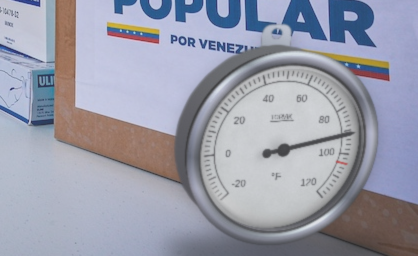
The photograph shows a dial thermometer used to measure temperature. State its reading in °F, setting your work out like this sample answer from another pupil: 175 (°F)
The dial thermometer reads 90 (°F)
